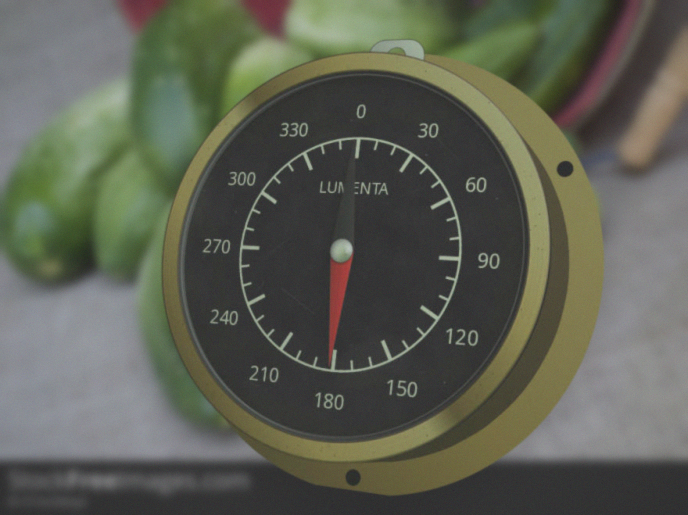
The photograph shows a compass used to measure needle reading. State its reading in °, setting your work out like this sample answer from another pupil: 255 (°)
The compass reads 180 (°)
